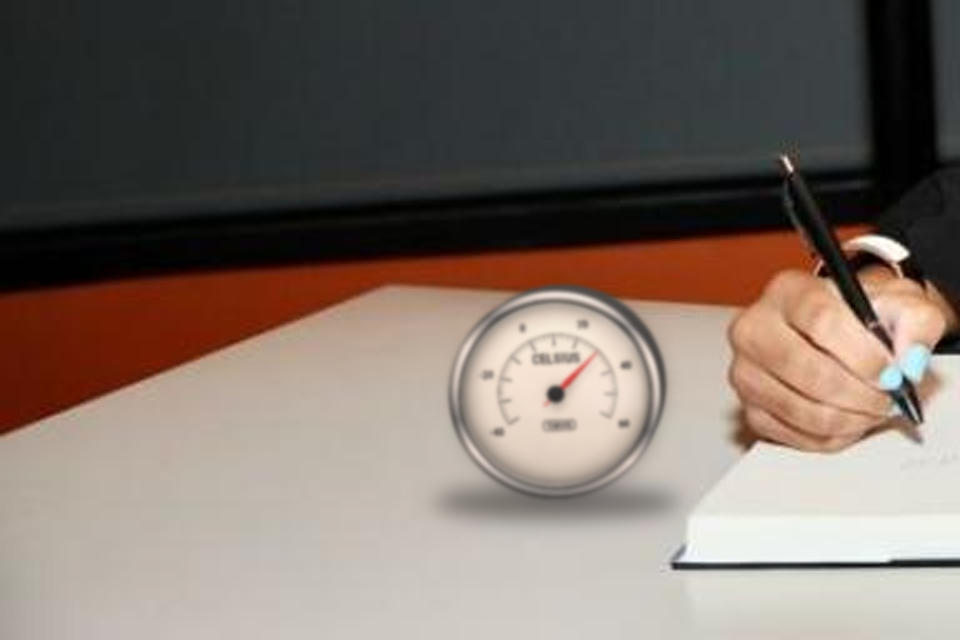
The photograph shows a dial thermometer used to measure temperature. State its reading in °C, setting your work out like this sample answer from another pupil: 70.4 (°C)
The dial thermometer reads 30 (°C)
